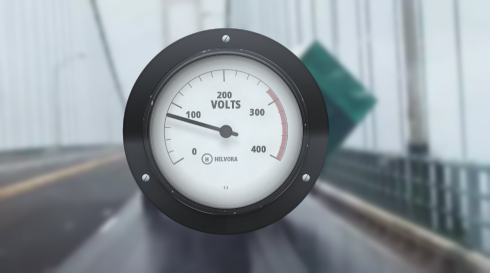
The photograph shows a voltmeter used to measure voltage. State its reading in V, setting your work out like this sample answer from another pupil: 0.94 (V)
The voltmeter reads 80 (V)
